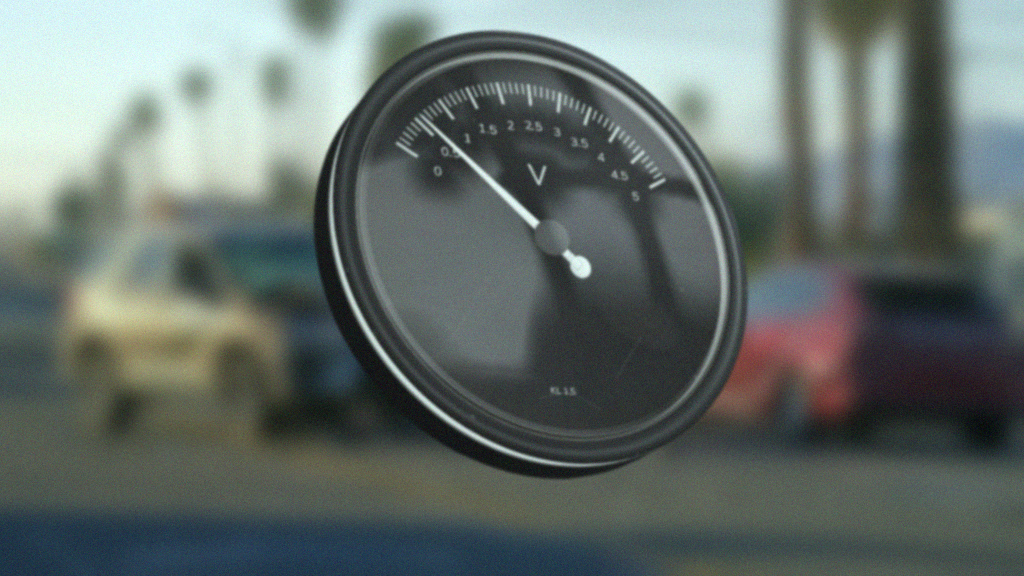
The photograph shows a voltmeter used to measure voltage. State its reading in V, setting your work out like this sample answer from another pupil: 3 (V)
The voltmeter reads 0.5 (V)
